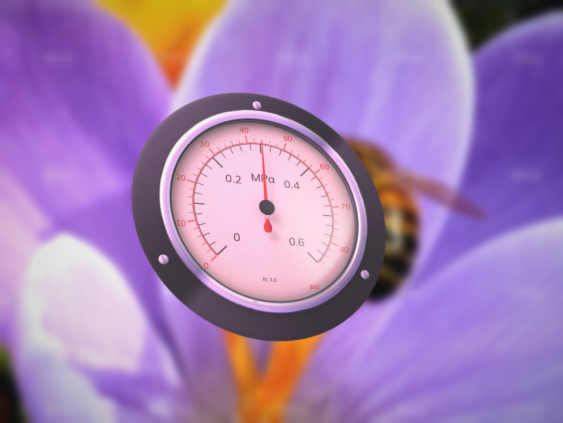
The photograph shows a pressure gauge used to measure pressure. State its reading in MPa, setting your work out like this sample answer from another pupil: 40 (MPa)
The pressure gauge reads 0.3 (MPa)
